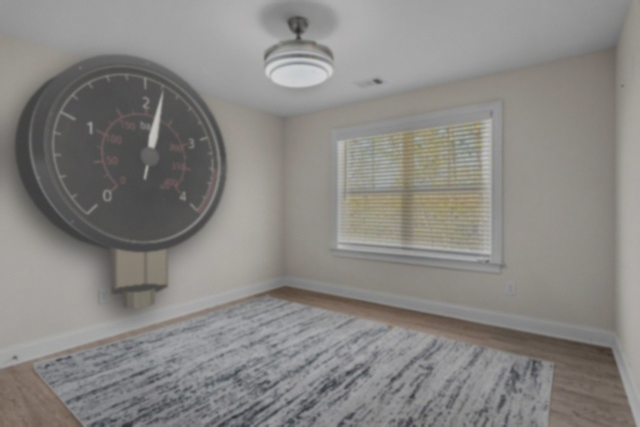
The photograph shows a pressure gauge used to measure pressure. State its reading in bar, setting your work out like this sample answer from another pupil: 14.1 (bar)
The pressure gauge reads 2.2 (bar)
